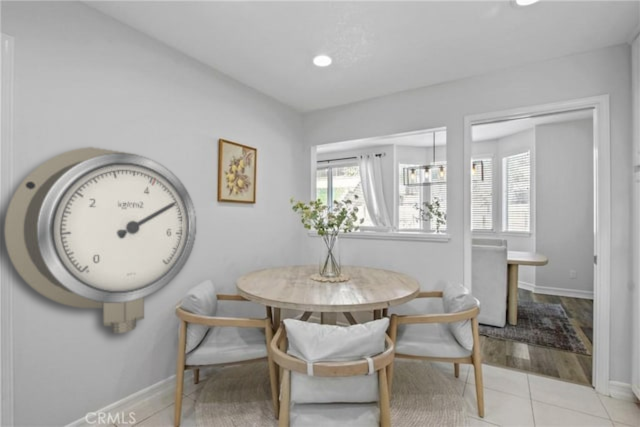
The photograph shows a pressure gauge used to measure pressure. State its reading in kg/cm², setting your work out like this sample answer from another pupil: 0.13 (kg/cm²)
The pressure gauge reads 5 (kg/cm²)
